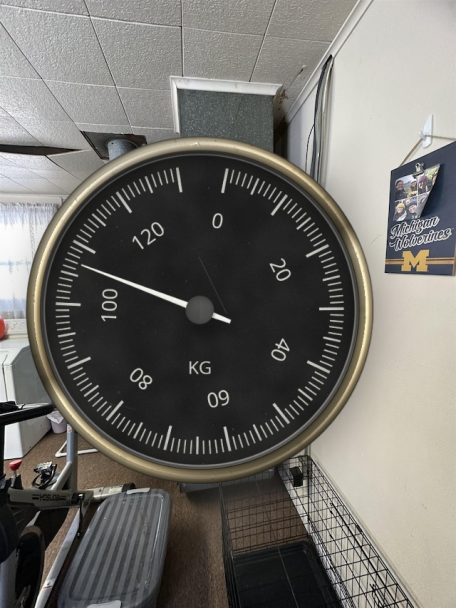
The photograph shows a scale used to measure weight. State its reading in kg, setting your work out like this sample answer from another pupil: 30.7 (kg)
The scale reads 107 (kg)
